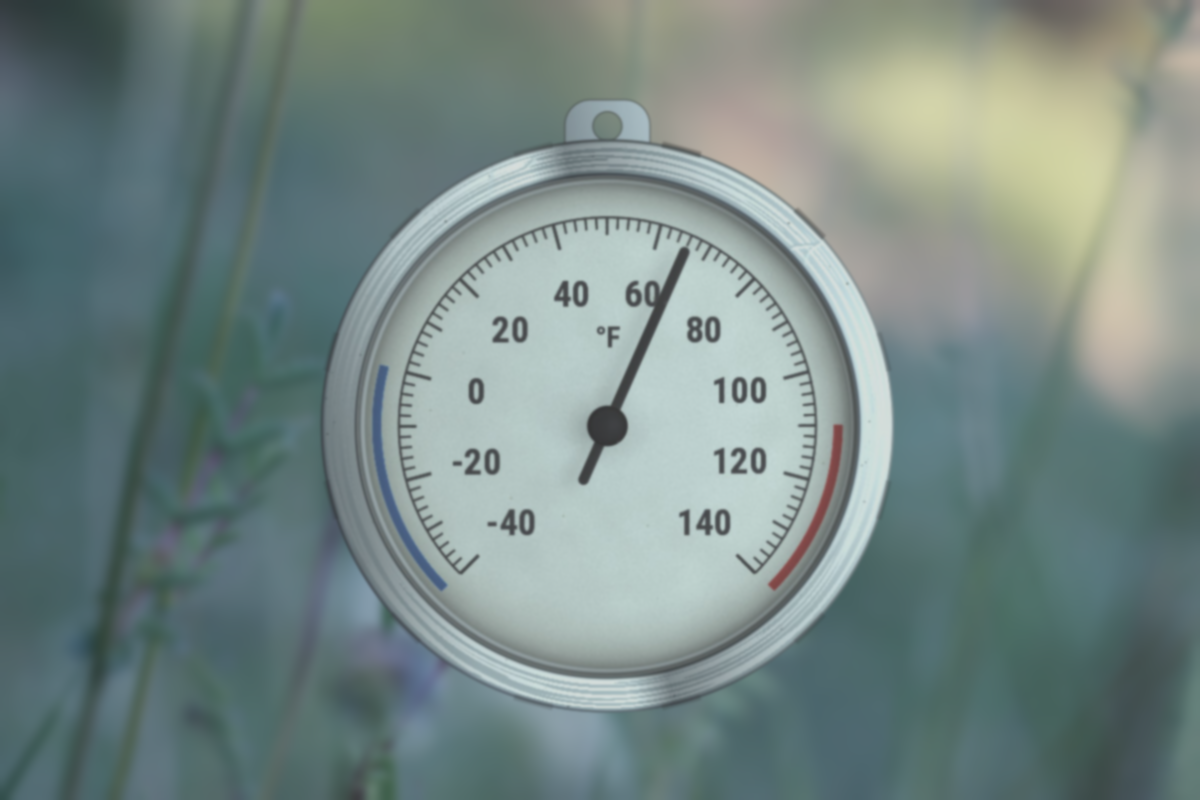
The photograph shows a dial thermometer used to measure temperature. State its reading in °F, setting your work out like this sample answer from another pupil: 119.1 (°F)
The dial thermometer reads 66 (°F)
